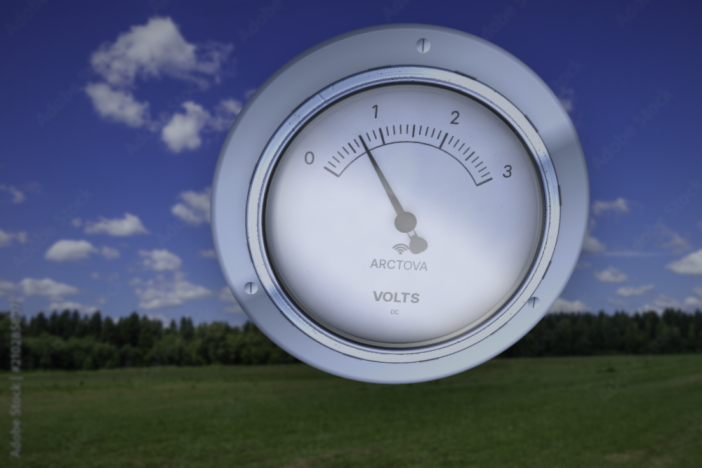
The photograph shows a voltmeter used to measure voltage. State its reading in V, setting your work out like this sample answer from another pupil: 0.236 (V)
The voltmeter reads 0.7 (V)
